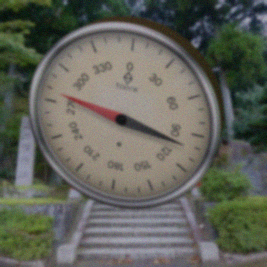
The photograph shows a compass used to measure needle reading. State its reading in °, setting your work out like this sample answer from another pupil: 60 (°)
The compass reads 280 (°)
